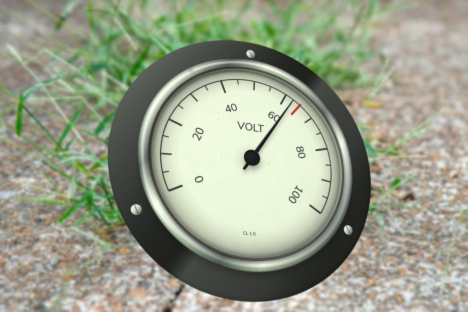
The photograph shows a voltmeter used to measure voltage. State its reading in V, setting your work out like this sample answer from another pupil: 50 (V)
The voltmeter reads 62.5 (V)
